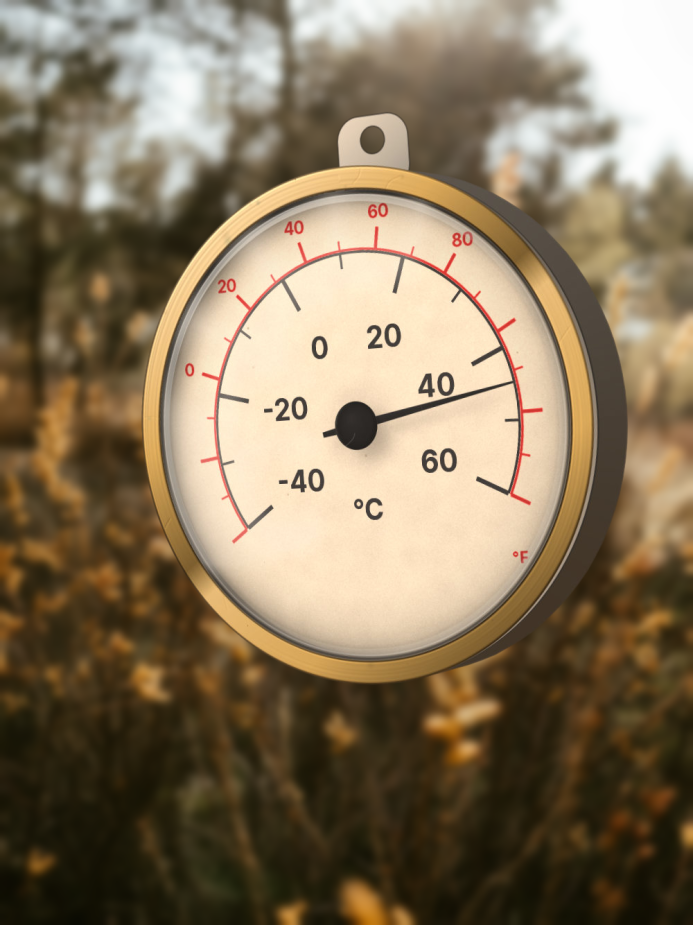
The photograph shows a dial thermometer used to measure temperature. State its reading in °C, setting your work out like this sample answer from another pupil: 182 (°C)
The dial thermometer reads 45 (°C)
